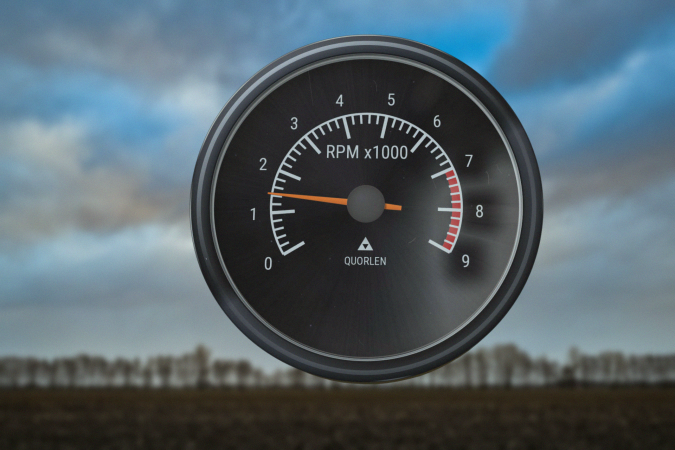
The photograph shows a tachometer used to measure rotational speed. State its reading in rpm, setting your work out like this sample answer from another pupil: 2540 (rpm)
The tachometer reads 1400 (rpm)
